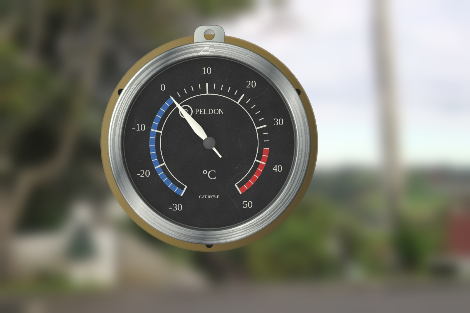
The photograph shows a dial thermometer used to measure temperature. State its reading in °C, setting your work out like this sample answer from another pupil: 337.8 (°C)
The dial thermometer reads 0 (°C)
